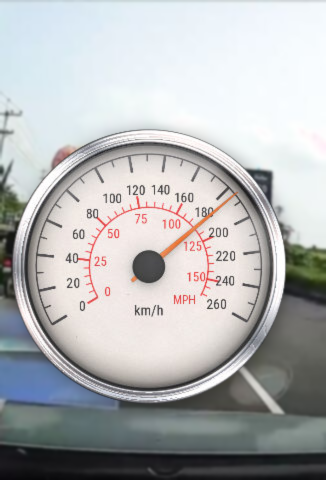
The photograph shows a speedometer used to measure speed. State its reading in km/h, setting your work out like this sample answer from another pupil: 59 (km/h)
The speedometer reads 185 (km/h)
